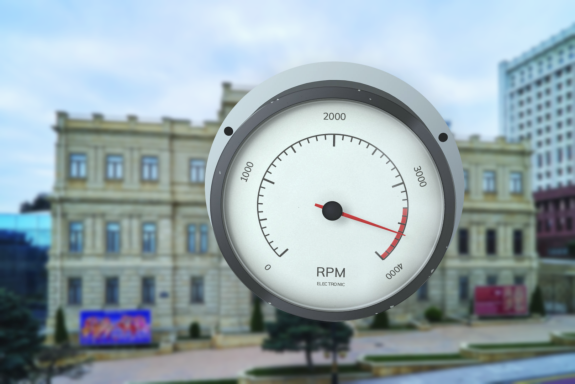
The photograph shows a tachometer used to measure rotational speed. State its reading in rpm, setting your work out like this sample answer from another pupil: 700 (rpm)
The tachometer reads 3600 (rpm)
